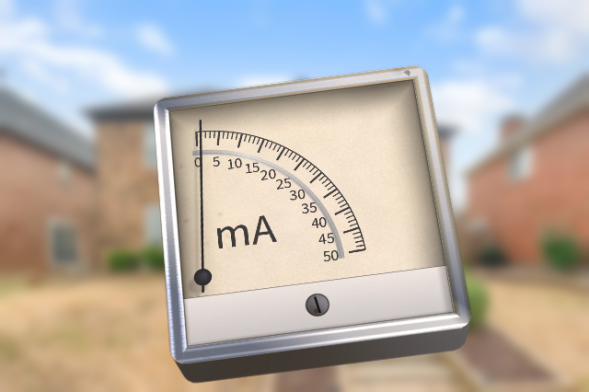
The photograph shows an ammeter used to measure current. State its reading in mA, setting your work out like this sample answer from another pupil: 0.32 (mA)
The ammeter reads 1 (mA)
